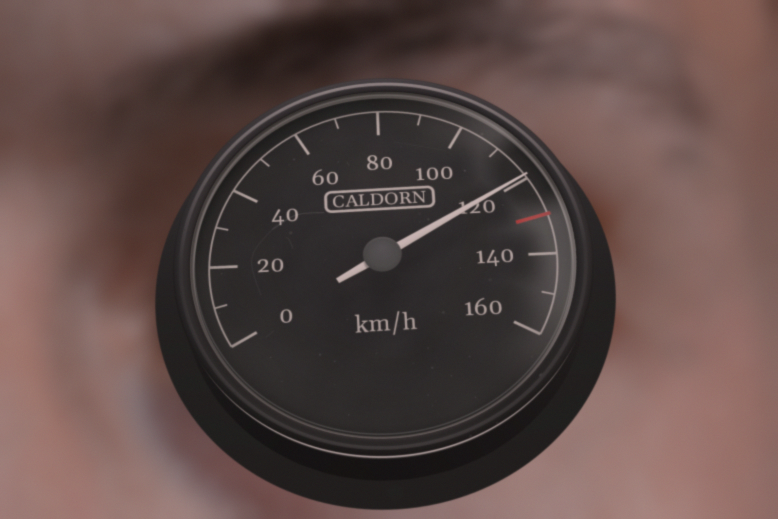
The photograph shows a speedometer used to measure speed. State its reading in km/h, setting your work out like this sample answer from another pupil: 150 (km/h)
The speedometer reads 120 (km/h)
